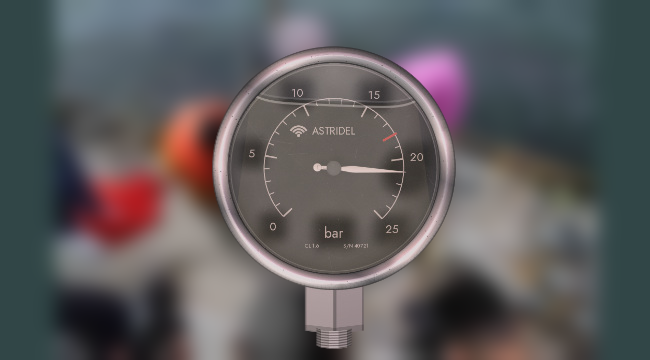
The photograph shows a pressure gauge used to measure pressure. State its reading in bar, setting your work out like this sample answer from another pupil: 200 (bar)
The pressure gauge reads 21 (bar)
